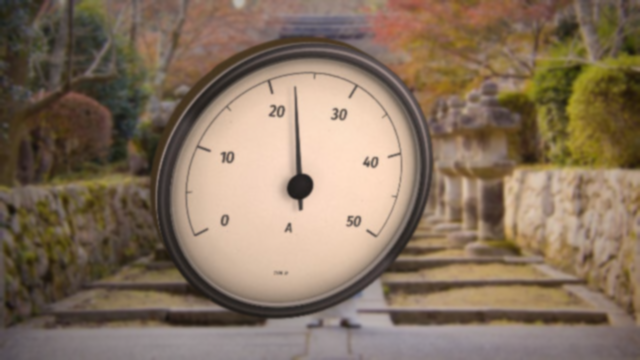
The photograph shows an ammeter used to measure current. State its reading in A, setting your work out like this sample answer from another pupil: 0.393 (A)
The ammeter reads 22.5 (A)
